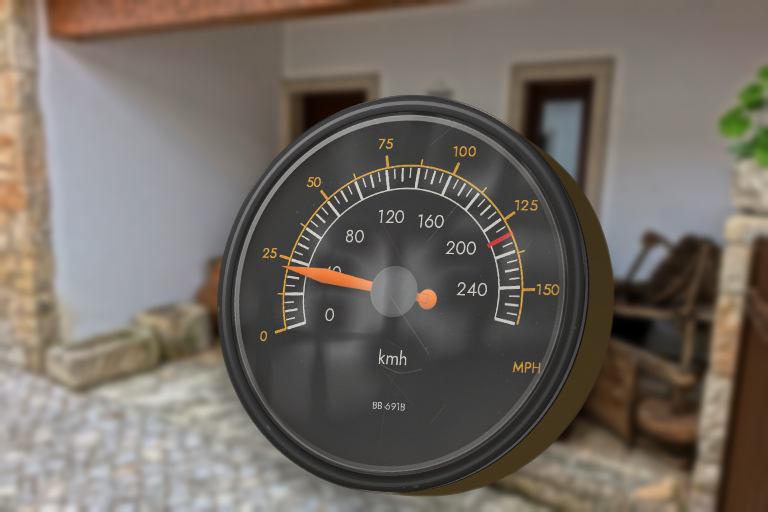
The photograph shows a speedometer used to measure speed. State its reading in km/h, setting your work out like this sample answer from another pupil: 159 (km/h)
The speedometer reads 35 (km/h)
